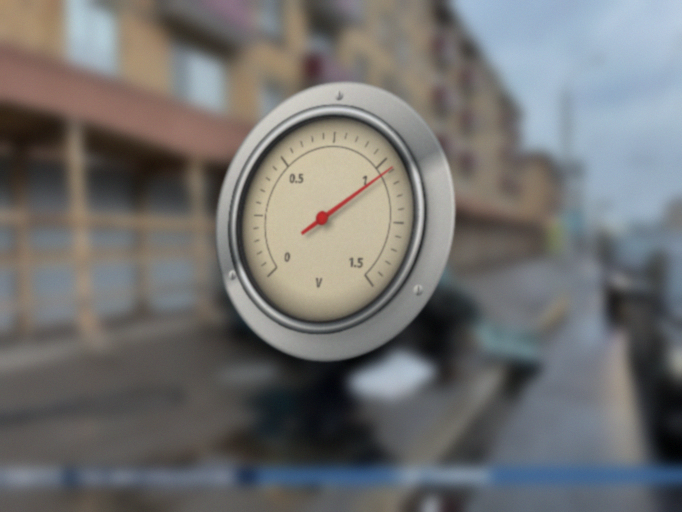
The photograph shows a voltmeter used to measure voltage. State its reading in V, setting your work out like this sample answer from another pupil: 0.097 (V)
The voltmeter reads 1.05 (V)
